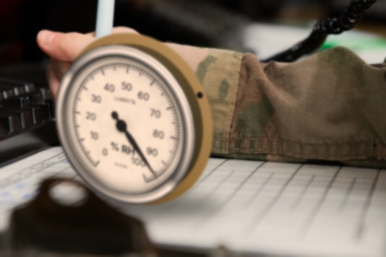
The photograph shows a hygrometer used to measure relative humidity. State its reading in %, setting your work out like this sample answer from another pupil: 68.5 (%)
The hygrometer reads 95 (%)
